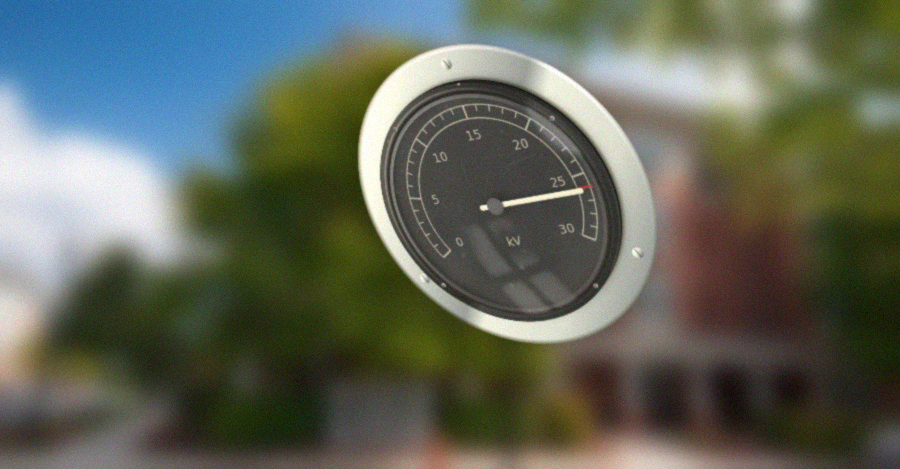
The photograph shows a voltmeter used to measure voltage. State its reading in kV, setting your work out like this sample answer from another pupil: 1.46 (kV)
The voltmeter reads 26 (kV)
